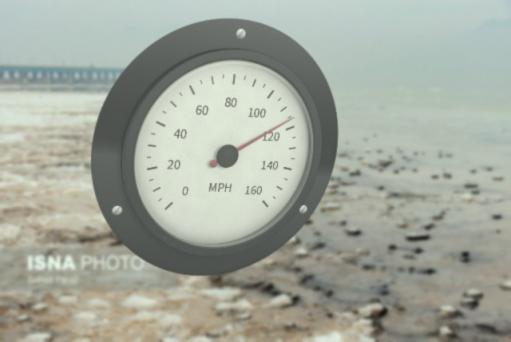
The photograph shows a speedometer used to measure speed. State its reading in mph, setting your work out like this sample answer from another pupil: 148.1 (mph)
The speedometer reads 115 (mph)
